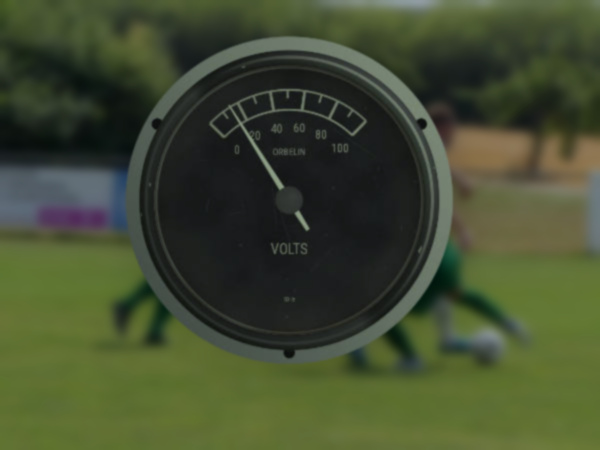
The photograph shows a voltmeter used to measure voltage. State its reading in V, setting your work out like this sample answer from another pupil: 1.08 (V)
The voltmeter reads 15 (V)
